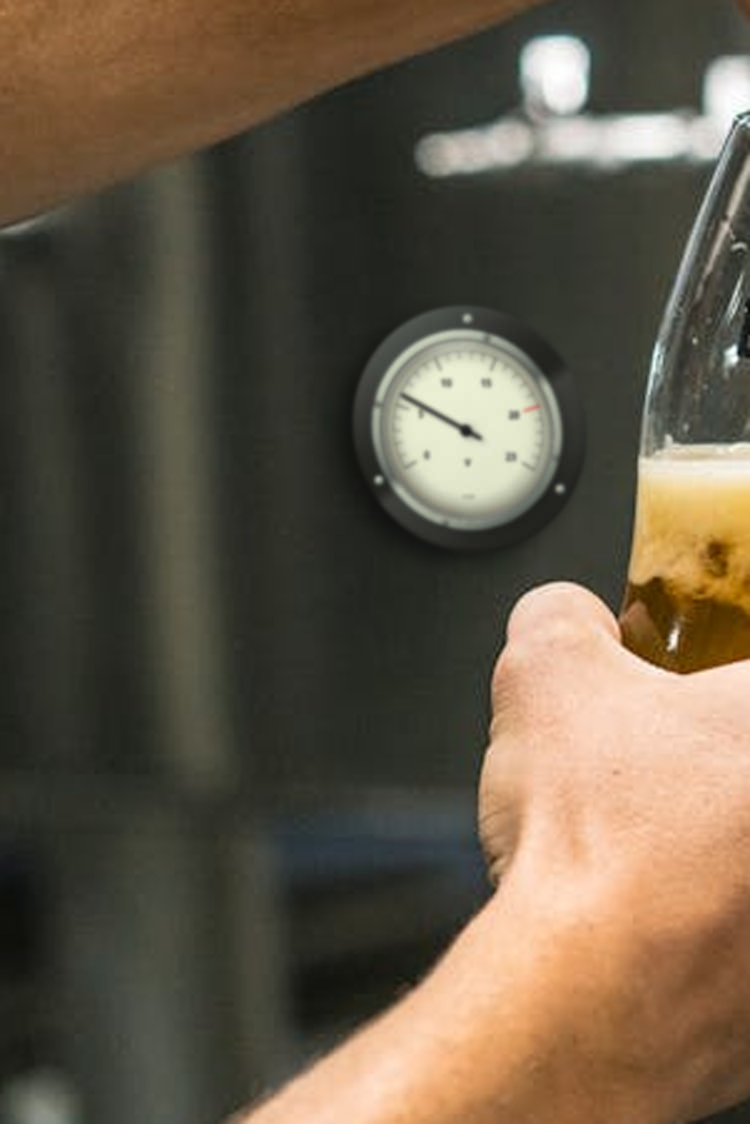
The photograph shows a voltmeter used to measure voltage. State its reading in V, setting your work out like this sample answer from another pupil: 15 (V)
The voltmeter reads 6 (V)
